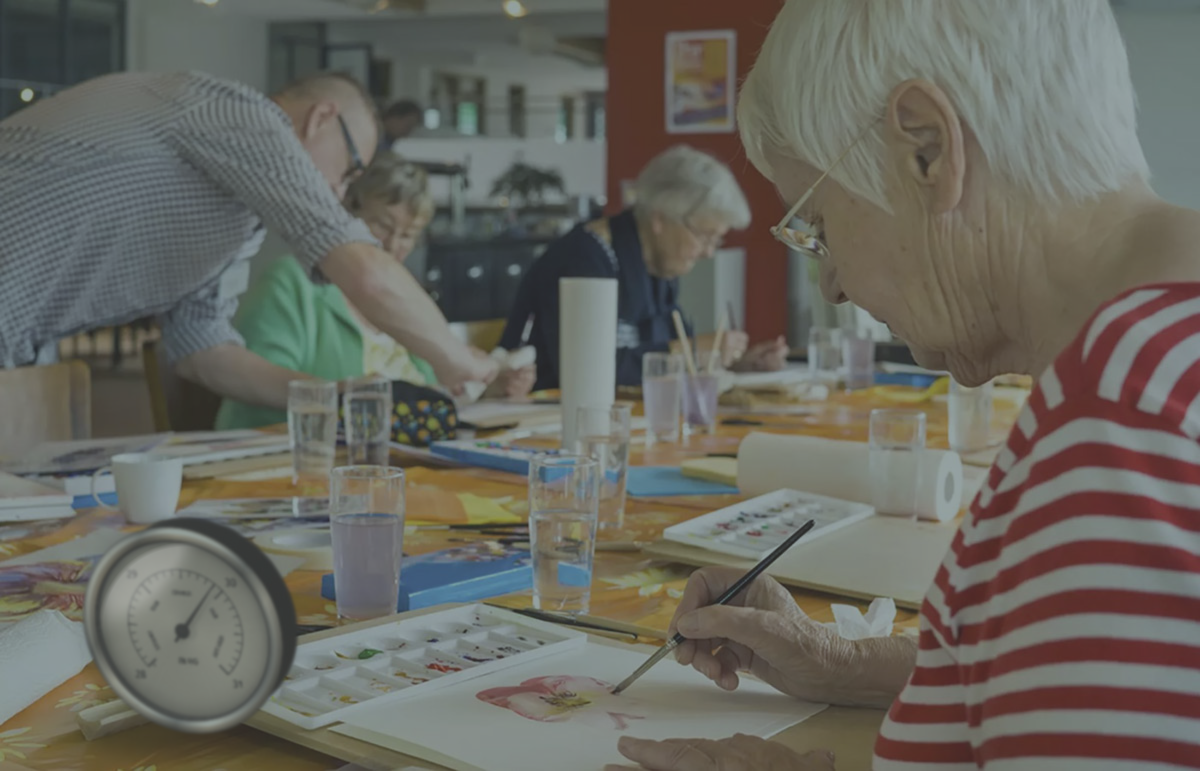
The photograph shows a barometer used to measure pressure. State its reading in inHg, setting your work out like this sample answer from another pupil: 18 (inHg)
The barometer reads 29.9 (inHg)
